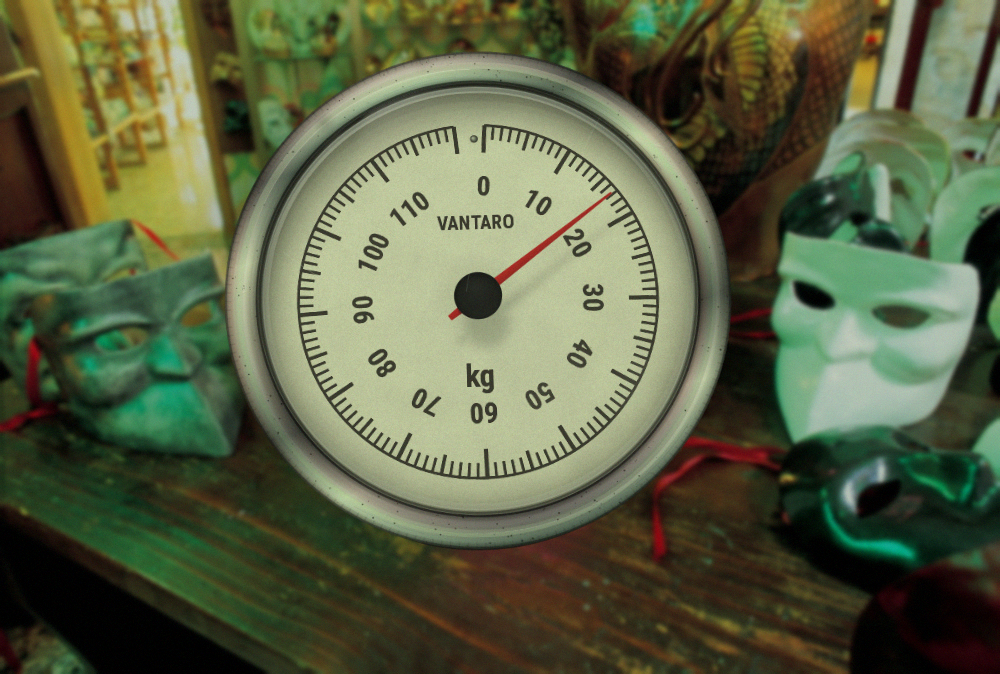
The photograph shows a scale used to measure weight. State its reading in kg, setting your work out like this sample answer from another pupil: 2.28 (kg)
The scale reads 17 (kg)
